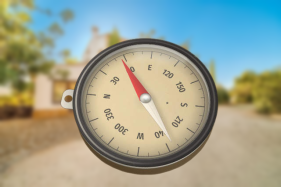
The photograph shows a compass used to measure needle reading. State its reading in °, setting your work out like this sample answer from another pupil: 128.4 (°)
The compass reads 55 (°)
